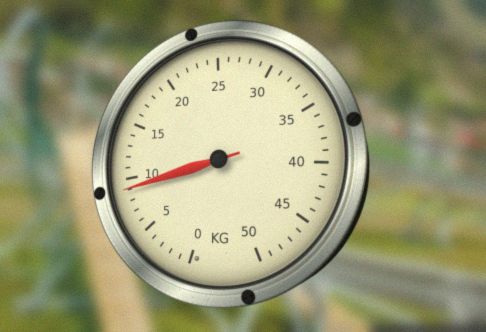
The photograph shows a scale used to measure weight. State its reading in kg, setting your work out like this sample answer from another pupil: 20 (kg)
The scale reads 9 (kg)
